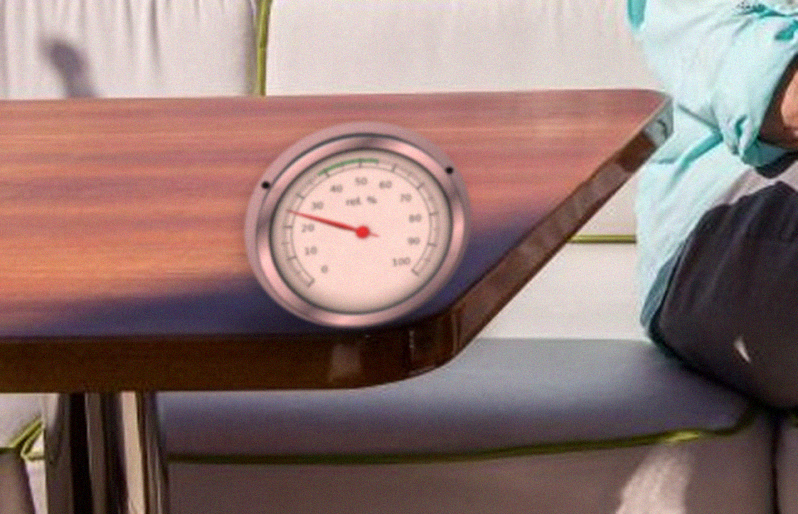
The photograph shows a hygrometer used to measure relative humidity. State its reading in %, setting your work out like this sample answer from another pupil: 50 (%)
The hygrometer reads 25 (%)
